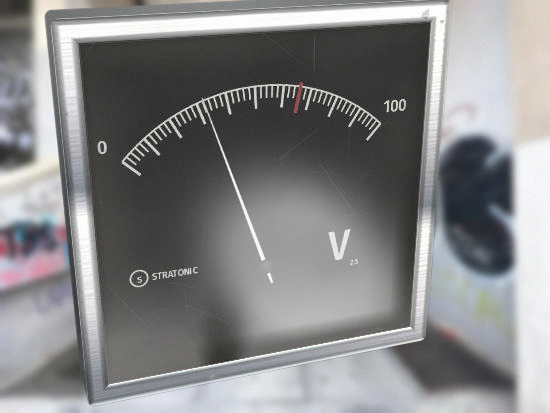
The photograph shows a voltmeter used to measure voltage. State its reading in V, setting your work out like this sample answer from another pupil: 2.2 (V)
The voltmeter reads 32 (V)
